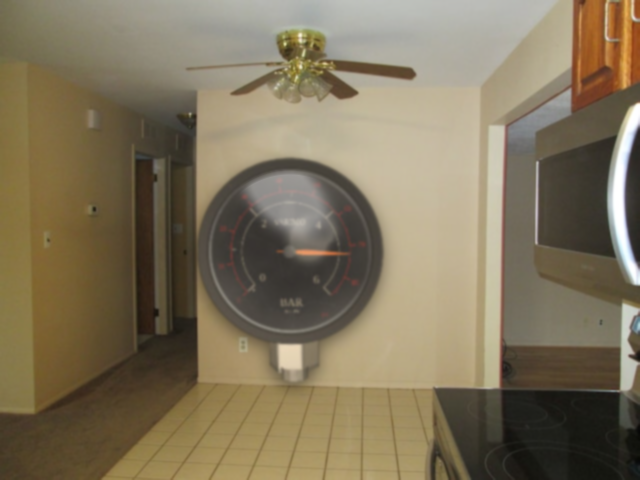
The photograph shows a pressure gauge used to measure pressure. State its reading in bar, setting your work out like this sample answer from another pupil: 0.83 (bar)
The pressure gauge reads 5 (bar)
